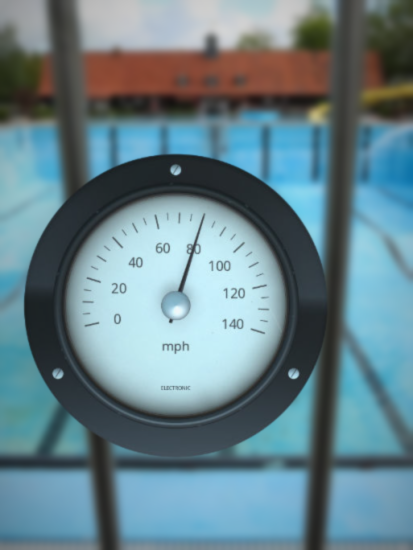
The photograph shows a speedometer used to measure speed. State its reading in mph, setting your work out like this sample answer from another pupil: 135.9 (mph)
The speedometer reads 80 (mph)
